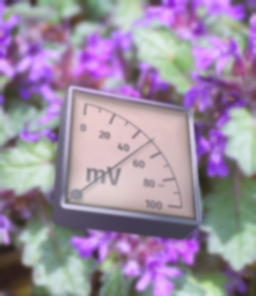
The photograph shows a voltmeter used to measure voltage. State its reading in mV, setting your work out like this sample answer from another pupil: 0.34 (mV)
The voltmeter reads 50 (mV)
